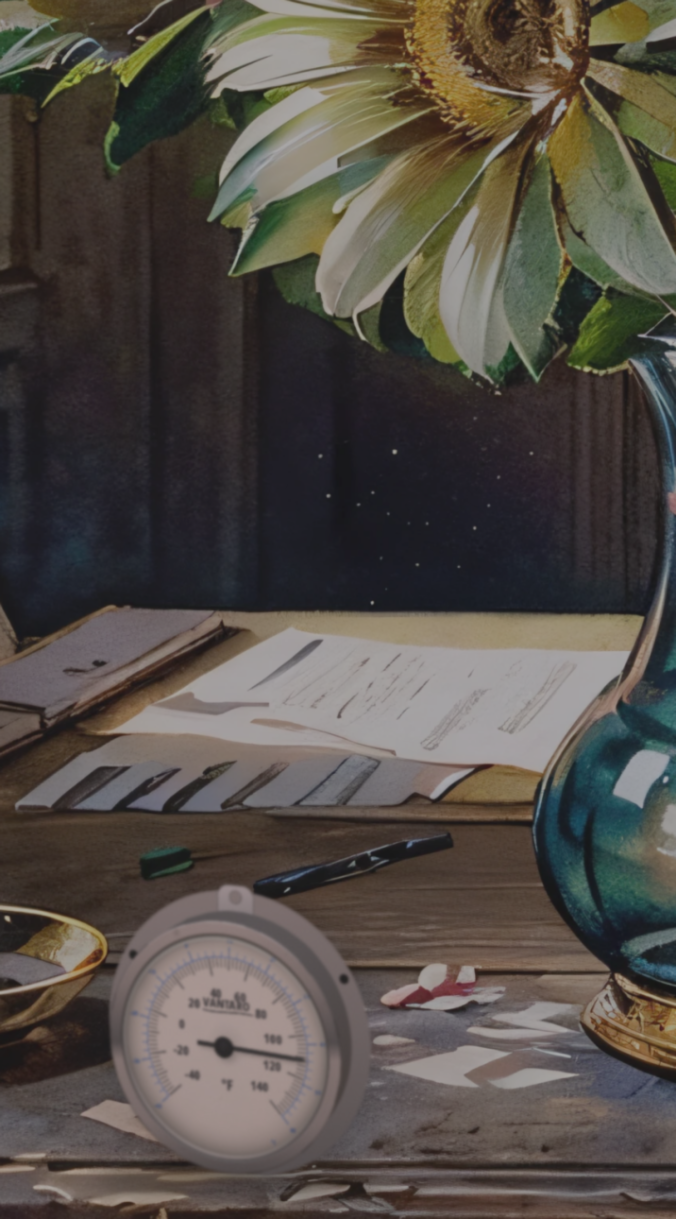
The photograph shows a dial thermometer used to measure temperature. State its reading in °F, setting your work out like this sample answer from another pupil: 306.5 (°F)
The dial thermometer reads 110 (°F)
